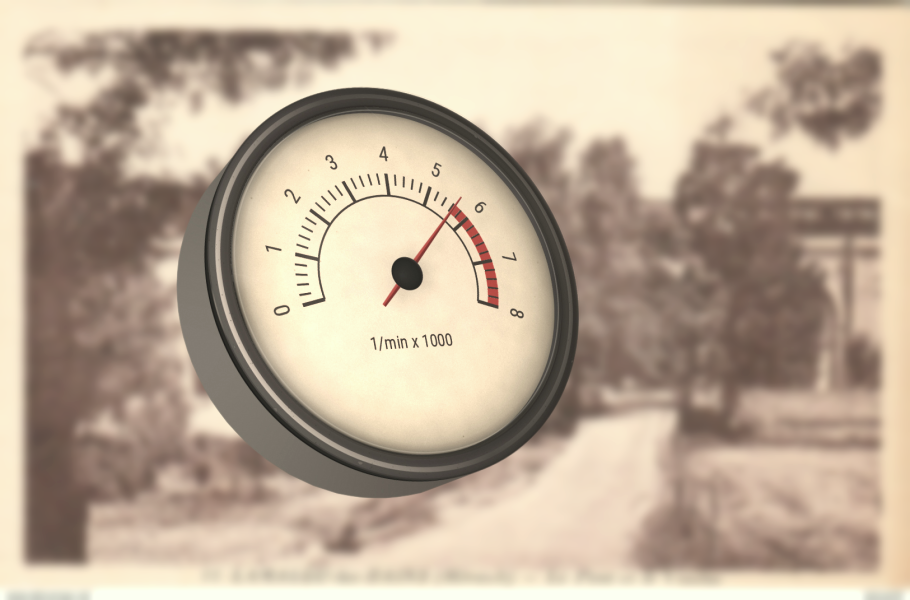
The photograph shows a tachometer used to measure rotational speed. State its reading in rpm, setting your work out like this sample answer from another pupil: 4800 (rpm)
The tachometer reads 5600 (rpm)
